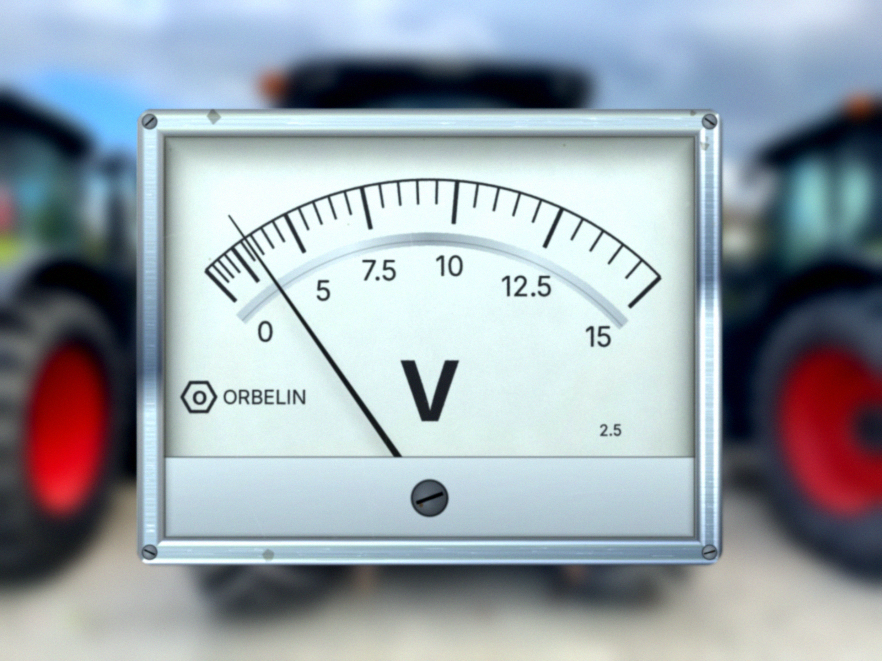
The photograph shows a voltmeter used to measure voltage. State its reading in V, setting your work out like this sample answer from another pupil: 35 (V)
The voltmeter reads 3.25 (V)
